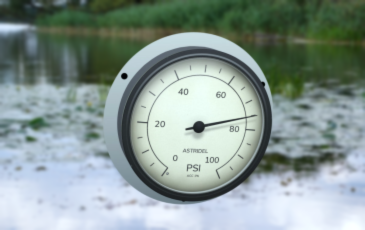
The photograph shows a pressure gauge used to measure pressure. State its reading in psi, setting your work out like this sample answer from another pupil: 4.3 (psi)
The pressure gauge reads 75 (psi)
